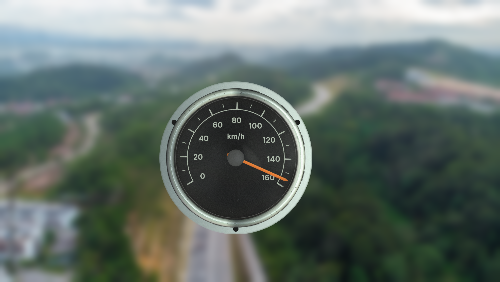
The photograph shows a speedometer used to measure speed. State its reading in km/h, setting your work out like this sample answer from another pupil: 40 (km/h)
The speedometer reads 155 (km/h)
